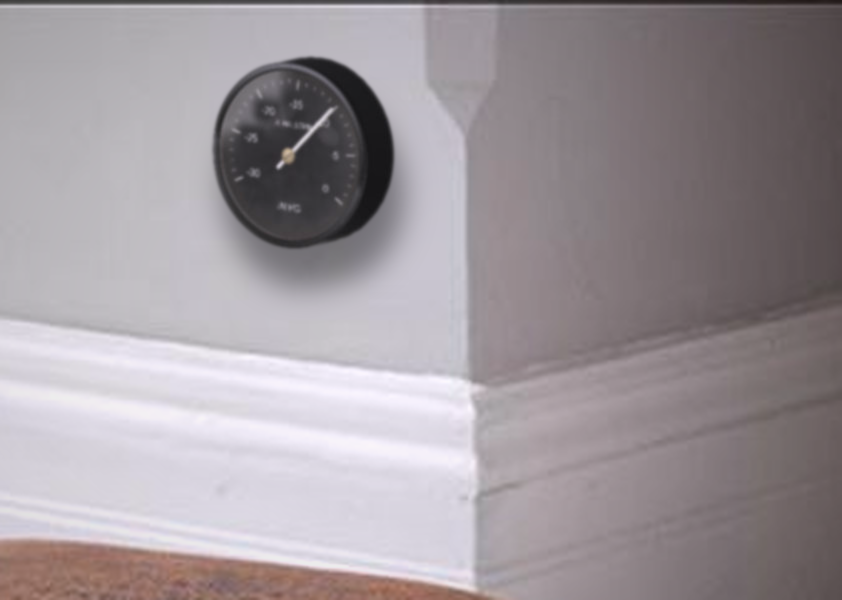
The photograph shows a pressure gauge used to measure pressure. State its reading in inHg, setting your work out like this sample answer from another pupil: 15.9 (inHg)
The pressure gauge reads -10 (inHg)
